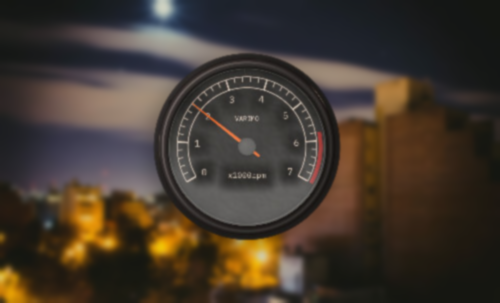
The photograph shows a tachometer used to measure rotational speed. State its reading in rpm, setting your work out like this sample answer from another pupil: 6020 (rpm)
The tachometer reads 2000 (rpm)
